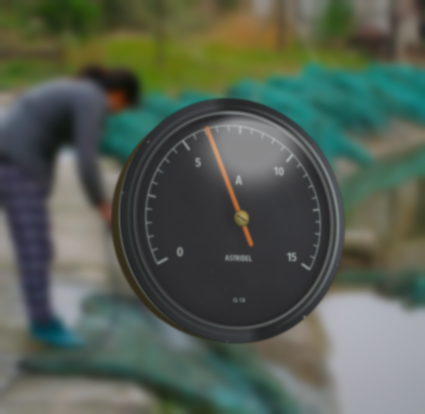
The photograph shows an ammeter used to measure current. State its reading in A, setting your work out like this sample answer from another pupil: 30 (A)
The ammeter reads 6 (A)
